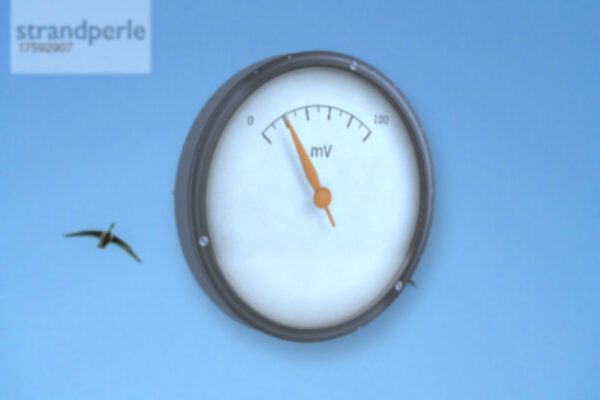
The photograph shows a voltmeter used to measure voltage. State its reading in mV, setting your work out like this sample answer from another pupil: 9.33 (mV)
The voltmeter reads 20 (mV)
